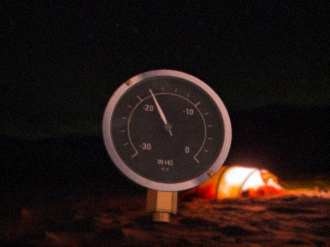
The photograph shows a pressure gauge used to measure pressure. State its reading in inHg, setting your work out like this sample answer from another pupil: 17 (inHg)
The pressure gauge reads -18 (inHg)
